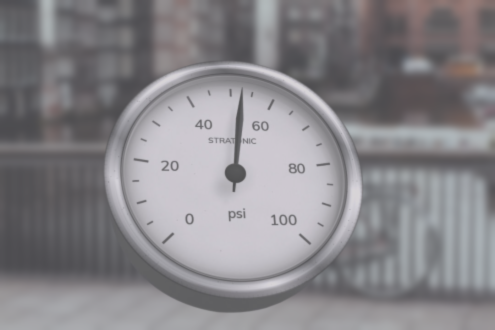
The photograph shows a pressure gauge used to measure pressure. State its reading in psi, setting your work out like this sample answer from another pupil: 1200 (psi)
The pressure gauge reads 52.5 (psi)
